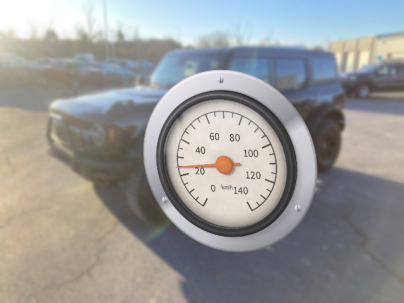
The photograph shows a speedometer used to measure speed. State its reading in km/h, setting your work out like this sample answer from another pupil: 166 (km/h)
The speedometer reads 25 (km/h)
